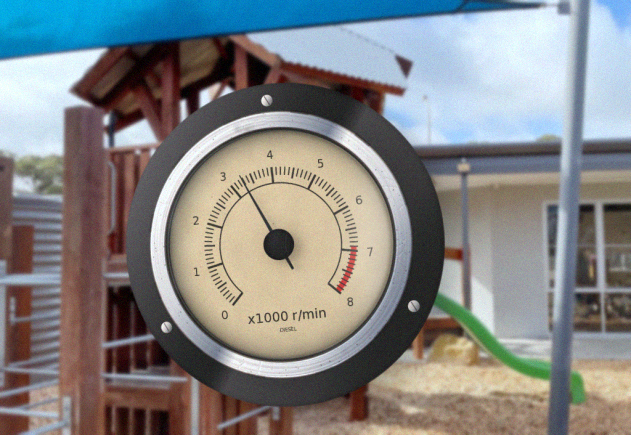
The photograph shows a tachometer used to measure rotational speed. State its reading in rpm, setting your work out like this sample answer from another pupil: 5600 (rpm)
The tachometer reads 3300 (rpm)
